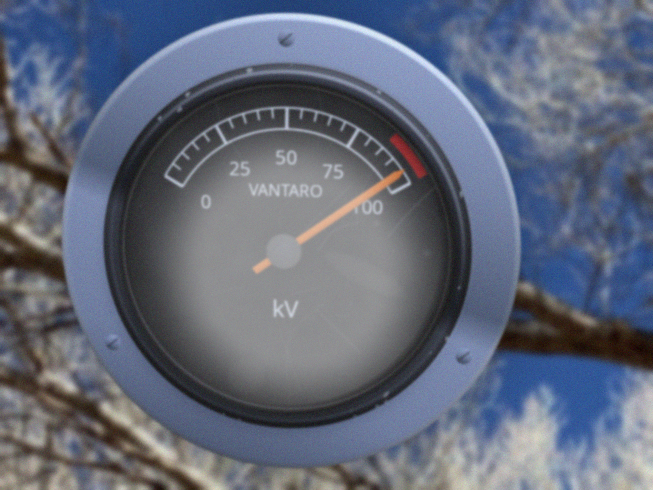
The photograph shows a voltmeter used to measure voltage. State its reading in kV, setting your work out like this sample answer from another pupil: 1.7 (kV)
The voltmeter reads 95 (kV)
